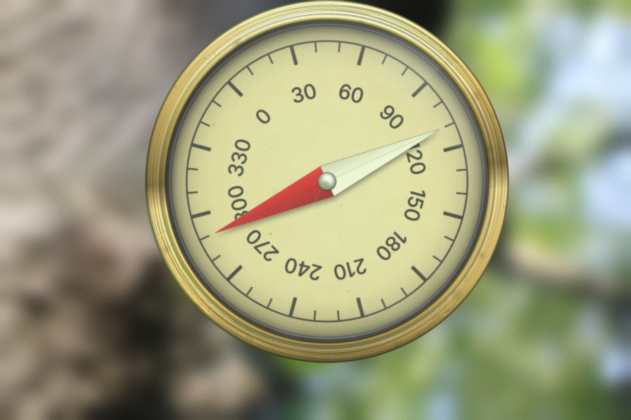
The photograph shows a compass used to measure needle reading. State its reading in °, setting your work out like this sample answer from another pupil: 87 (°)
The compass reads 290 (°)
